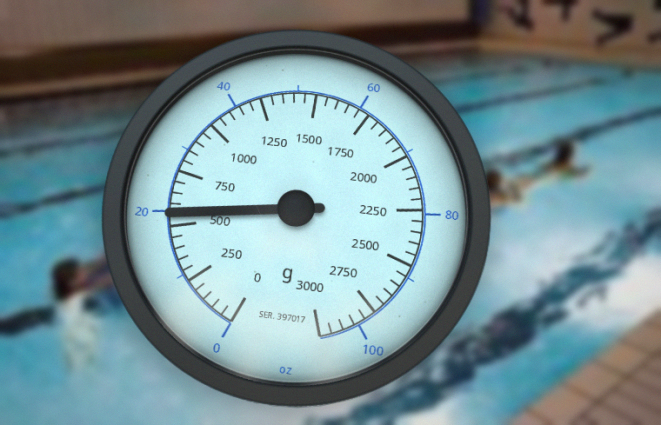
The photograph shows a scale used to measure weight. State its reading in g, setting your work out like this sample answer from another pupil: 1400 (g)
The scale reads 550 (g)
